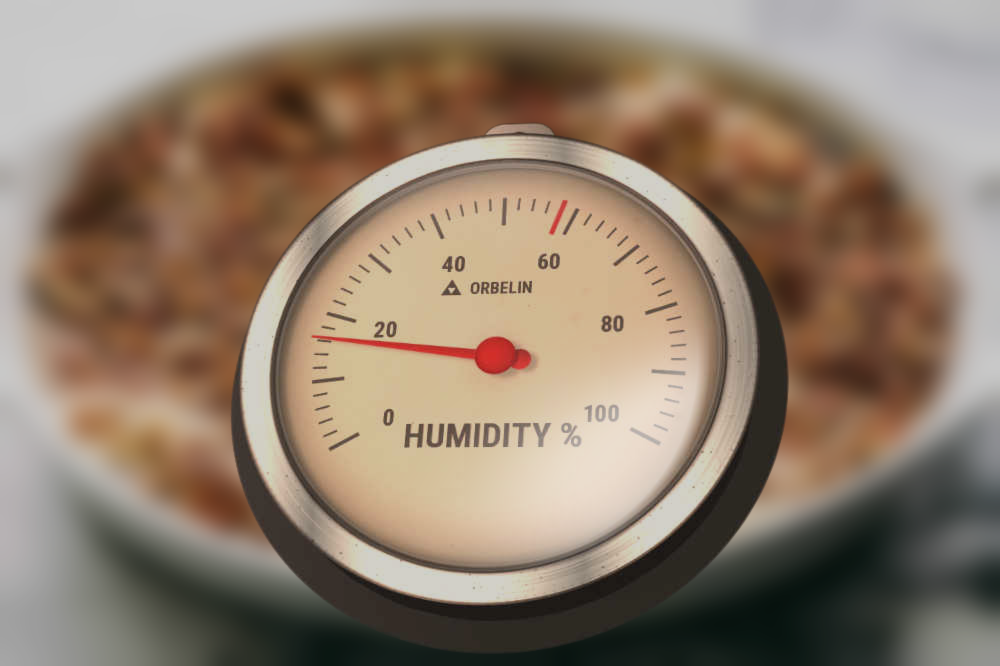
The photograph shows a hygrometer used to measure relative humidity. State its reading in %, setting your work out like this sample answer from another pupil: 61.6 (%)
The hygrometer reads 16 (%)
